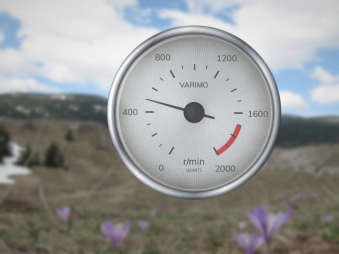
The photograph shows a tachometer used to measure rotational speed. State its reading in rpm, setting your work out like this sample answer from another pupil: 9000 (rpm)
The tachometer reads 500 (rpm)
